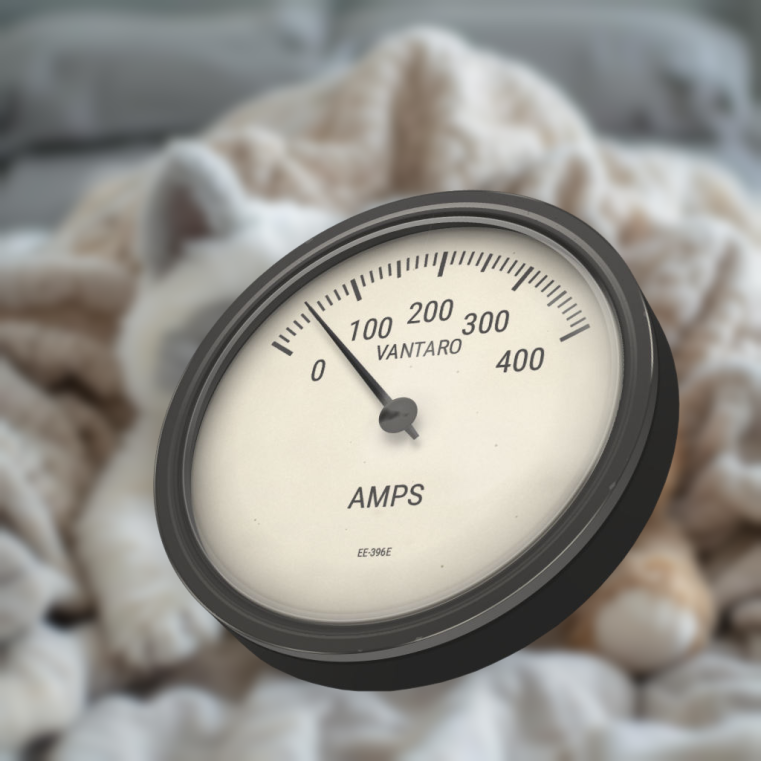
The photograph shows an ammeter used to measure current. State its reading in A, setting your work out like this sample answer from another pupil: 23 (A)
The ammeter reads 50 (A)
